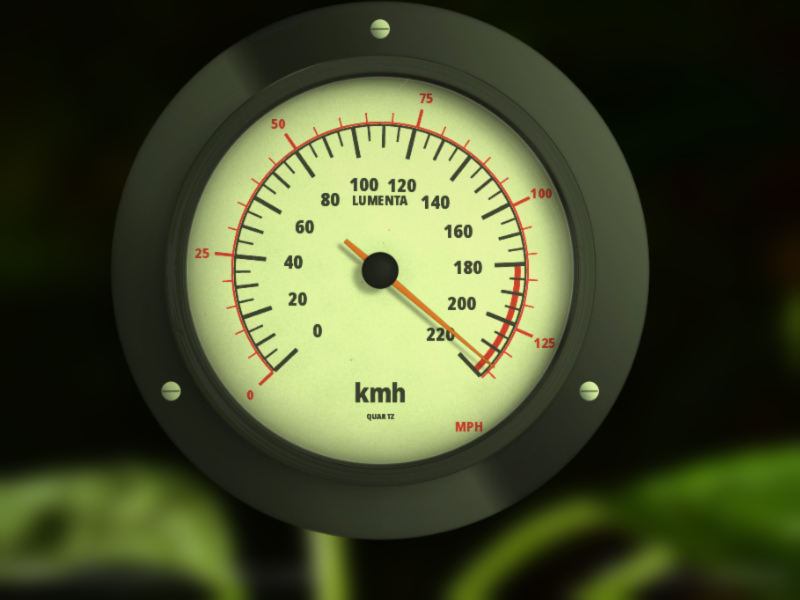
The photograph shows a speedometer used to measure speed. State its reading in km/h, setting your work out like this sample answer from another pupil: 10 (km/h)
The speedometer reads 215 (km/h)
